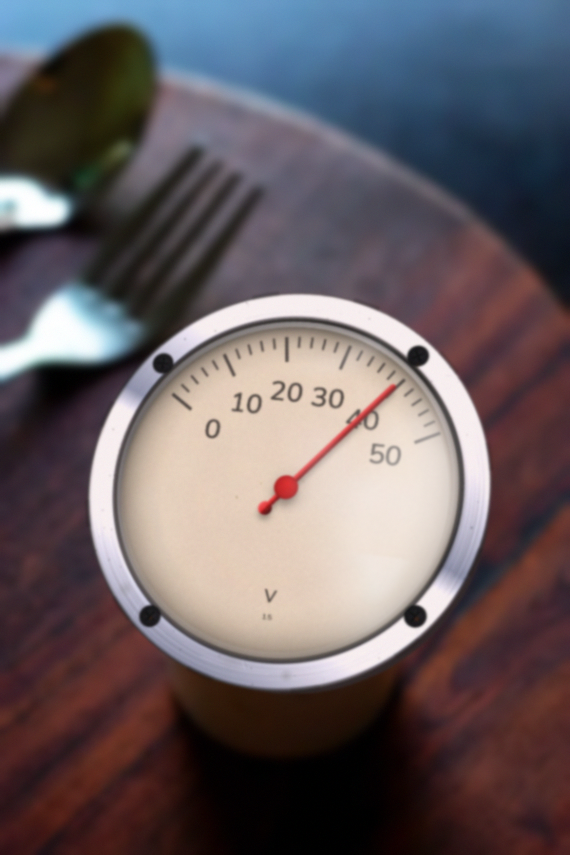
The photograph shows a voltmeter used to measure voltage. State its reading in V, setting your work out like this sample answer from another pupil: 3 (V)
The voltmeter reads 40 (V)
